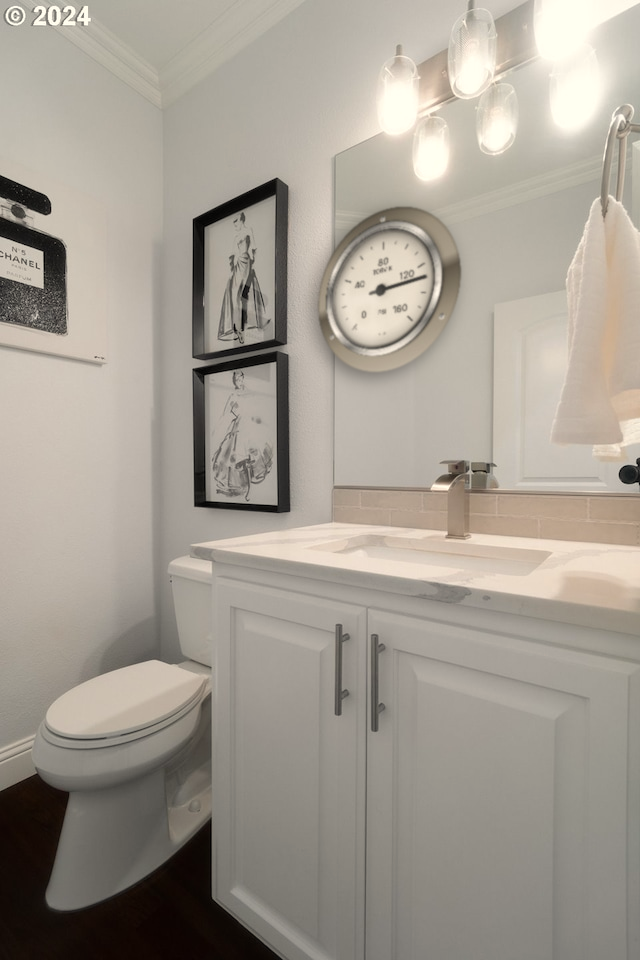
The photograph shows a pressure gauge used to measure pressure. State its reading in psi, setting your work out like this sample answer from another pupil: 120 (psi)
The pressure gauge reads 130 (psi)
